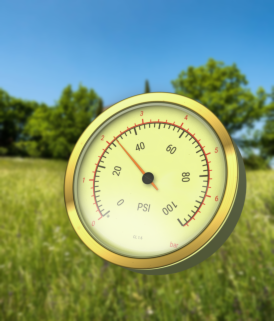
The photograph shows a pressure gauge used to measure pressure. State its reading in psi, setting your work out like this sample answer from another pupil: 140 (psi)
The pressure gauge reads 32 (psi)
